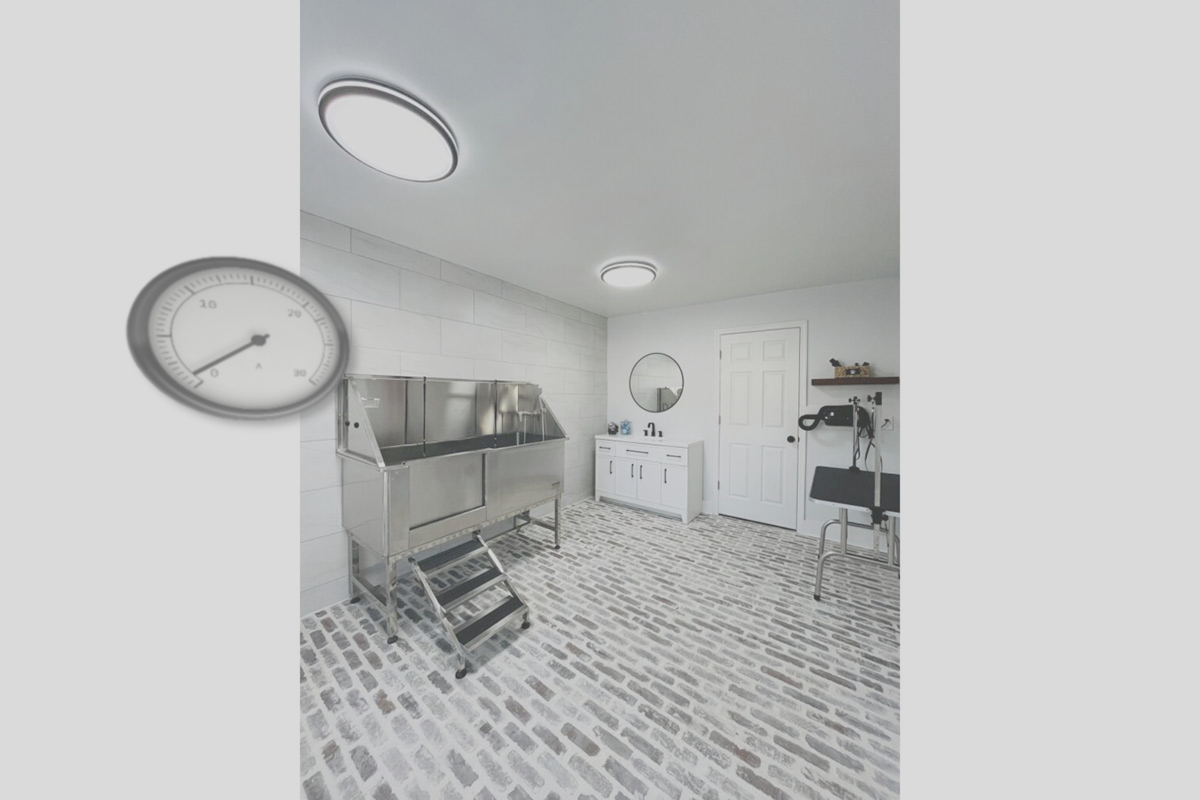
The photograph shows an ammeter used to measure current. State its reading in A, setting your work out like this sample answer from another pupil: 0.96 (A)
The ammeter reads 1 (A)
